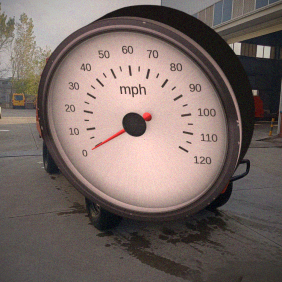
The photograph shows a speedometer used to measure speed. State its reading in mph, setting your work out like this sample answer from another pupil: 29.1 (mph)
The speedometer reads 0 (mph)
